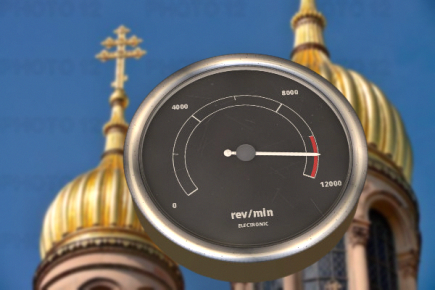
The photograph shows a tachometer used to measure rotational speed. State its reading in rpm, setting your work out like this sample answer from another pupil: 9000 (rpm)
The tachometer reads 11000 (rpm)
